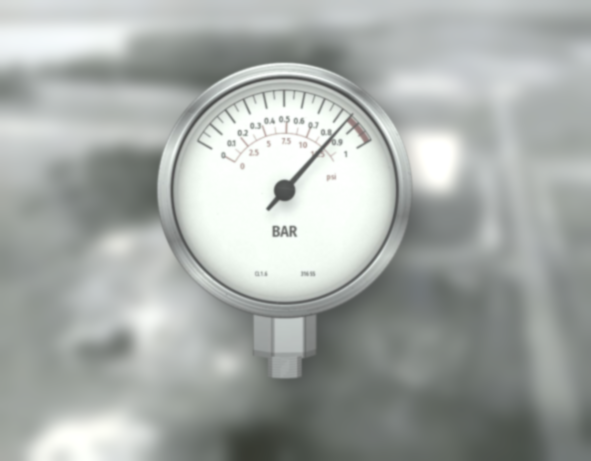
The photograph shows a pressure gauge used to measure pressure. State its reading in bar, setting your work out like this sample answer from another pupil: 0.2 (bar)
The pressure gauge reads 0.85 (bar)
